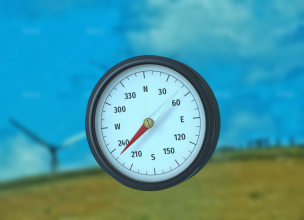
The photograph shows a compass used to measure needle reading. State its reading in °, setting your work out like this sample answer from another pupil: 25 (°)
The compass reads 230 (°)
